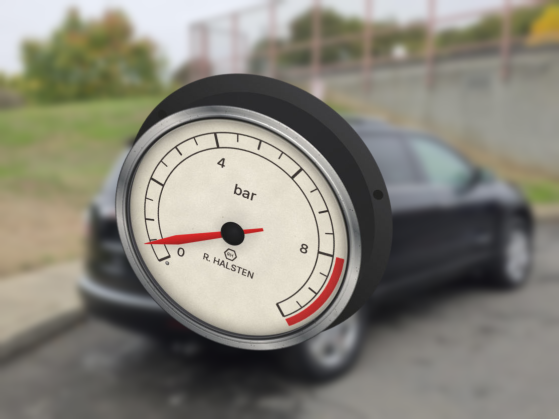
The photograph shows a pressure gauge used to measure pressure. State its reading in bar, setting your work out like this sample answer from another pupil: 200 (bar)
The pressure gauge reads 0.5 (bar)
